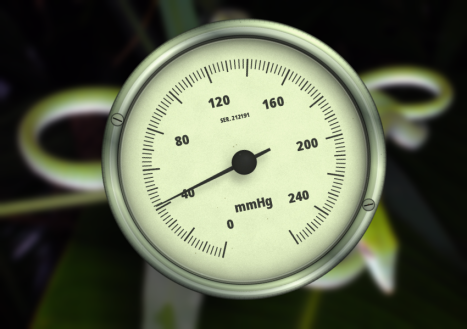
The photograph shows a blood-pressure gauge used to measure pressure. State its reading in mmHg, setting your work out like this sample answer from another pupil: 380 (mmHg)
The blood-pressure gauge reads 42 (mmHg)
